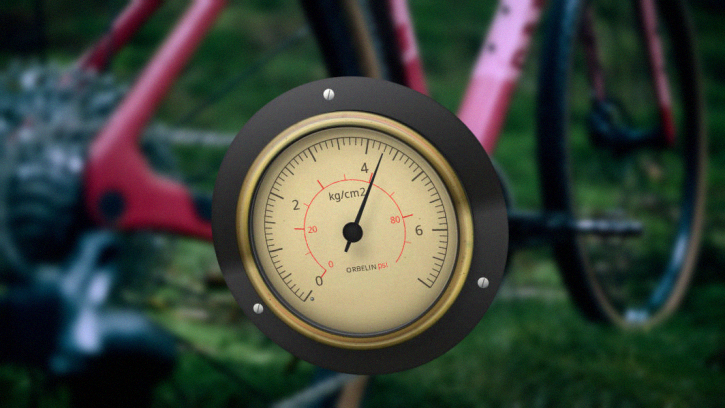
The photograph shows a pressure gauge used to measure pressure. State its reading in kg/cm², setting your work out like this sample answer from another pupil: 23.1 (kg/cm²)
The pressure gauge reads 4.3 (kg/cm²)
